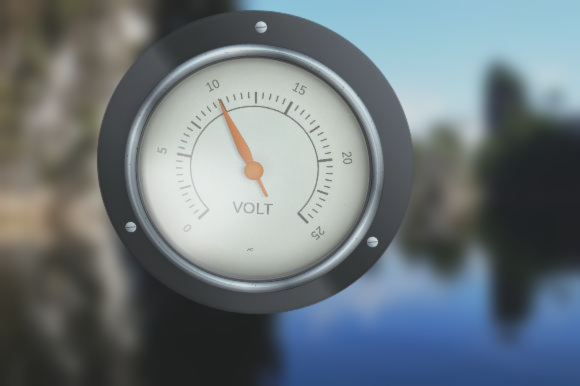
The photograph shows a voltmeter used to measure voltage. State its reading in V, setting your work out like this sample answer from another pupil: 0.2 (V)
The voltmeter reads 10 (V)
